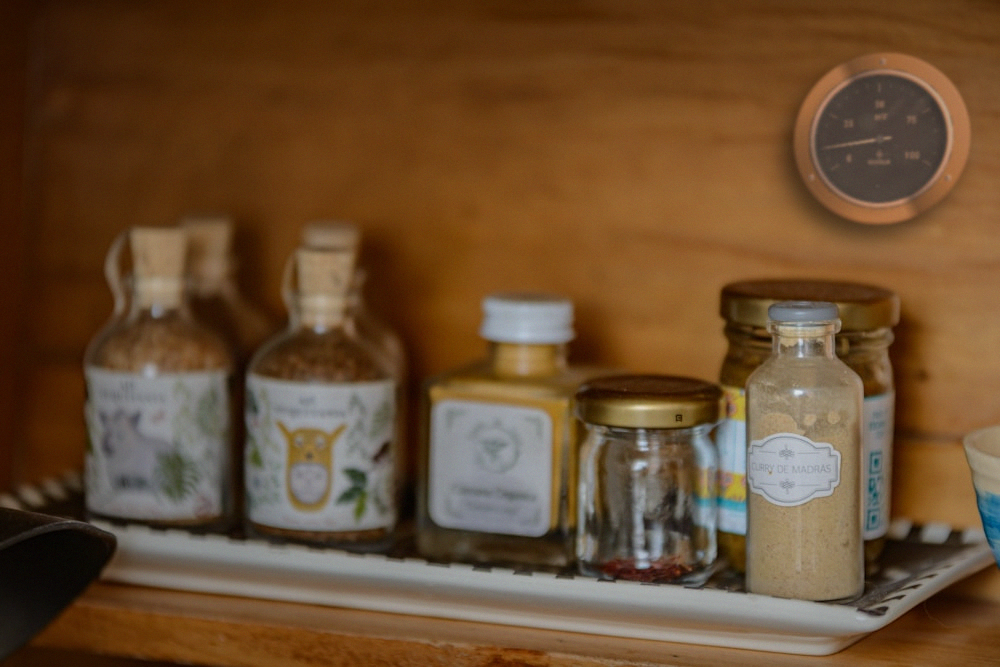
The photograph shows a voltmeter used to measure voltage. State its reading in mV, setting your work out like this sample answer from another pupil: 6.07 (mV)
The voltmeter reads 10 (mV)
